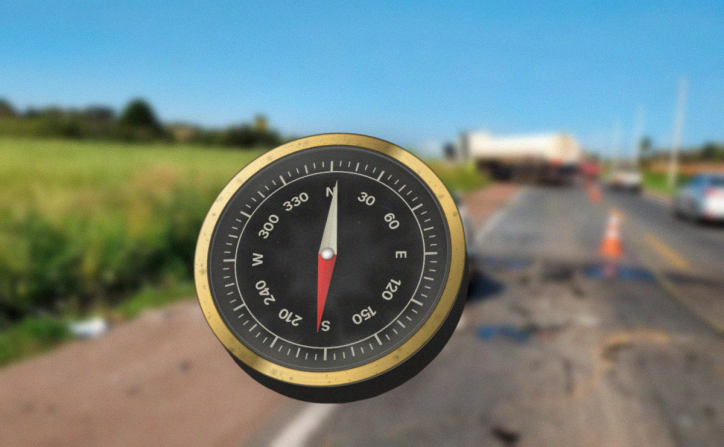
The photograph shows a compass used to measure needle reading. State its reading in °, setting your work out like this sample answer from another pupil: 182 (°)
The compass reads 185 (°)
